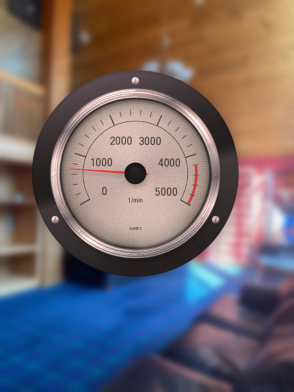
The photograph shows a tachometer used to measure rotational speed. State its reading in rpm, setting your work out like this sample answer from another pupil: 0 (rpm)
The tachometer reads 700 (rpm)
